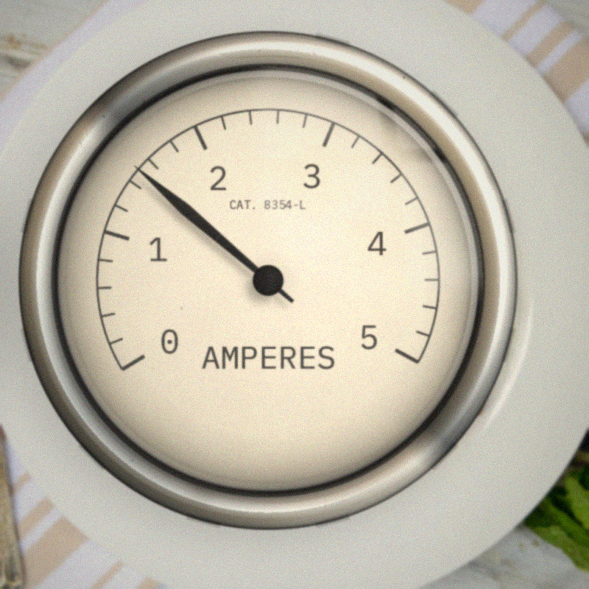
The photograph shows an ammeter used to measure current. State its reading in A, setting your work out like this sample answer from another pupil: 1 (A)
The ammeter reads 1.5 (A)
